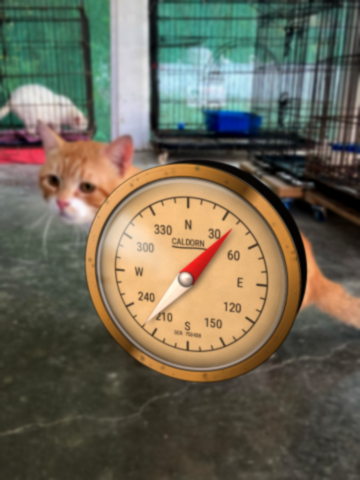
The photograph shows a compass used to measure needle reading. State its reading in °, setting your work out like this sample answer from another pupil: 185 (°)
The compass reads 40 (°)
